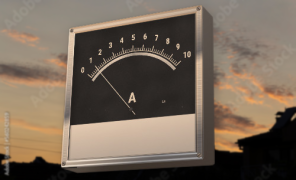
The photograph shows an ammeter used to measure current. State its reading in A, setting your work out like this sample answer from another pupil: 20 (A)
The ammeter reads 1 (A)
